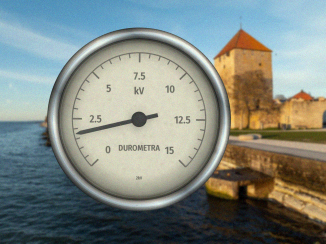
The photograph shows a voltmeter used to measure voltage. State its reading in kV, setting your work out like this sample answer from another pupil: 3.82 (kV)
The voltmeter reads 1.75 (kV)
